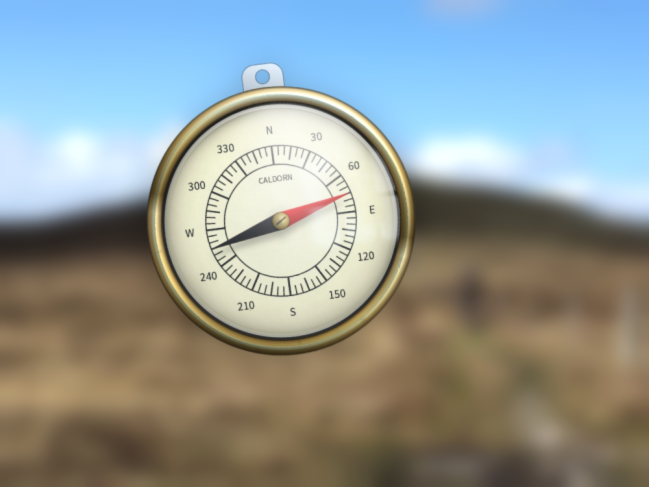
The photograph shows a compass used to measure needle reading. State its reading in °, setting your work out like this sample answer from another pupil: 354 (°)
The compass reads 75 (°)
